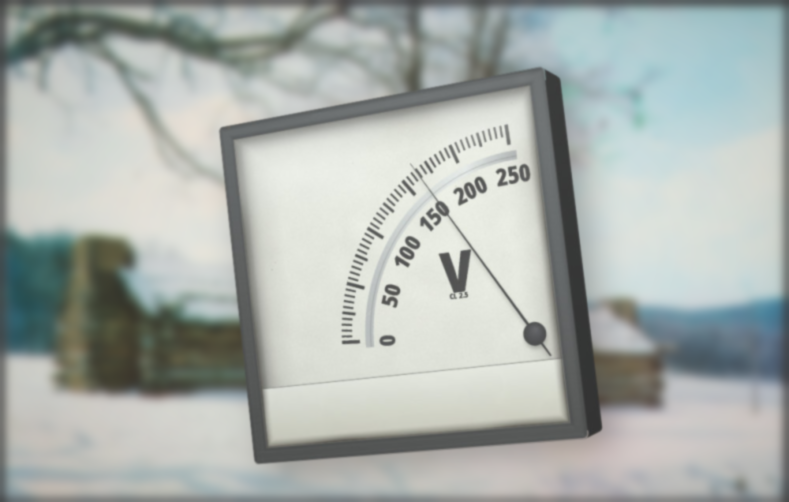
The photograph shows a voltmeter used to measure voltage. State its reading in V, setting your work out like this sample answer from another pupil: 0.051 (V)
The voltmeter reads 165 (V)
